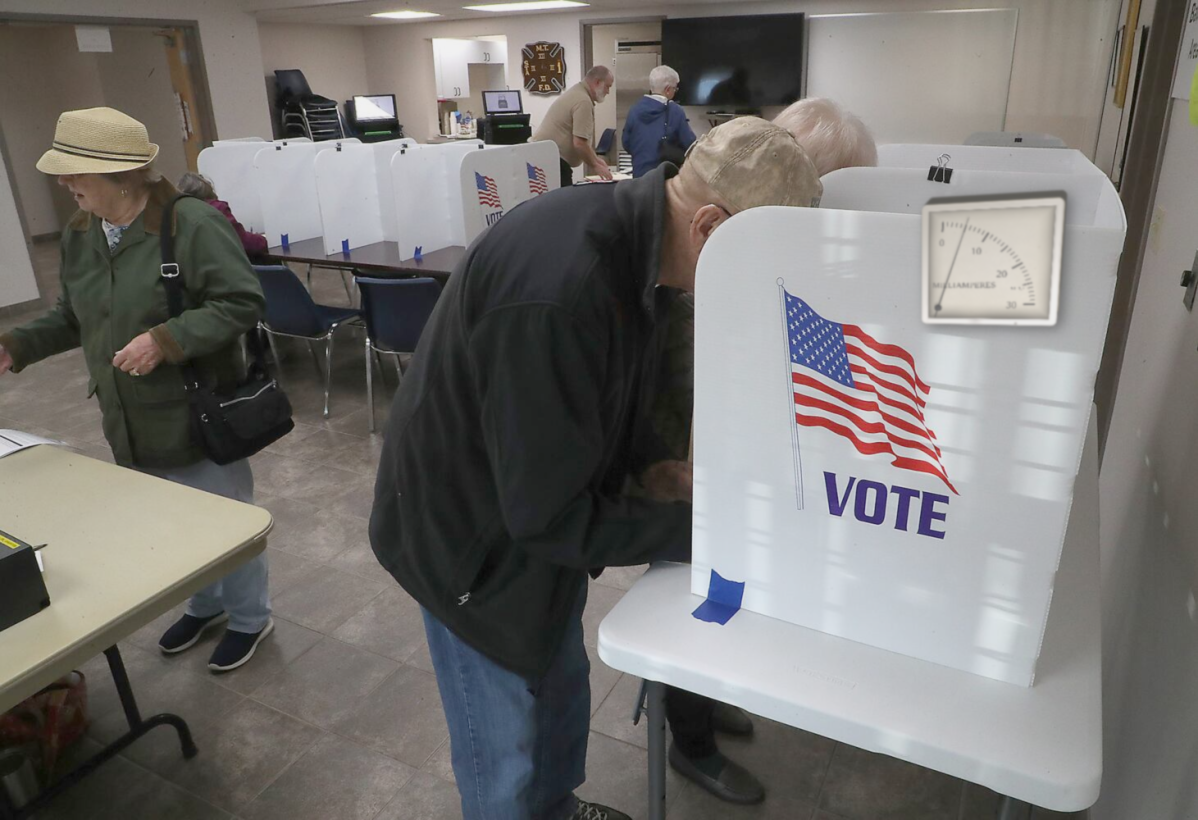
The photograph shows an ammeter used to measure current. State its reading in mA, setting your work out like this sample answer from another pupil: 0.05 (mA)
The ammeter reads 5 (mA)
